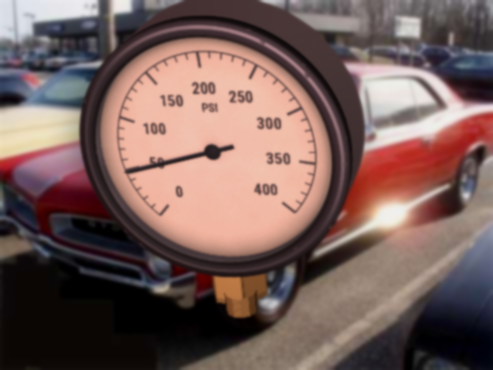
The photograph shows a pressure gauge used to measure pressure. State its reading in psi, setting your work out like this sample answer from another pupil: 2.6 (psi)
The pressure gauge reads 50 (psi)
